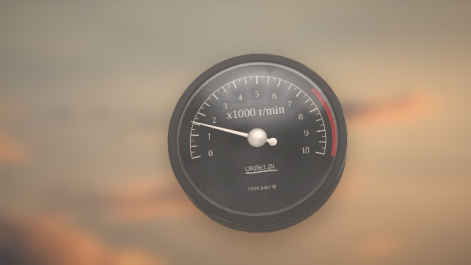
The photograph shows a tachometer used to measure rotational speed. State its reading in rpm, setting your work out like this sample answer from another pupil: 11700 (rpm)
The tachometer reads 1500 (rpm)
